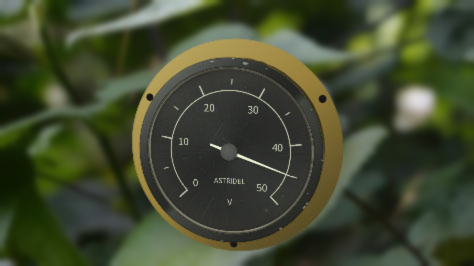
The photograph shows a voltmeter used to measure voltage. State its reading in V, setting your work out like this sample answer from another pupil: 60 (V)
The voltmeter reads 45 (V)
